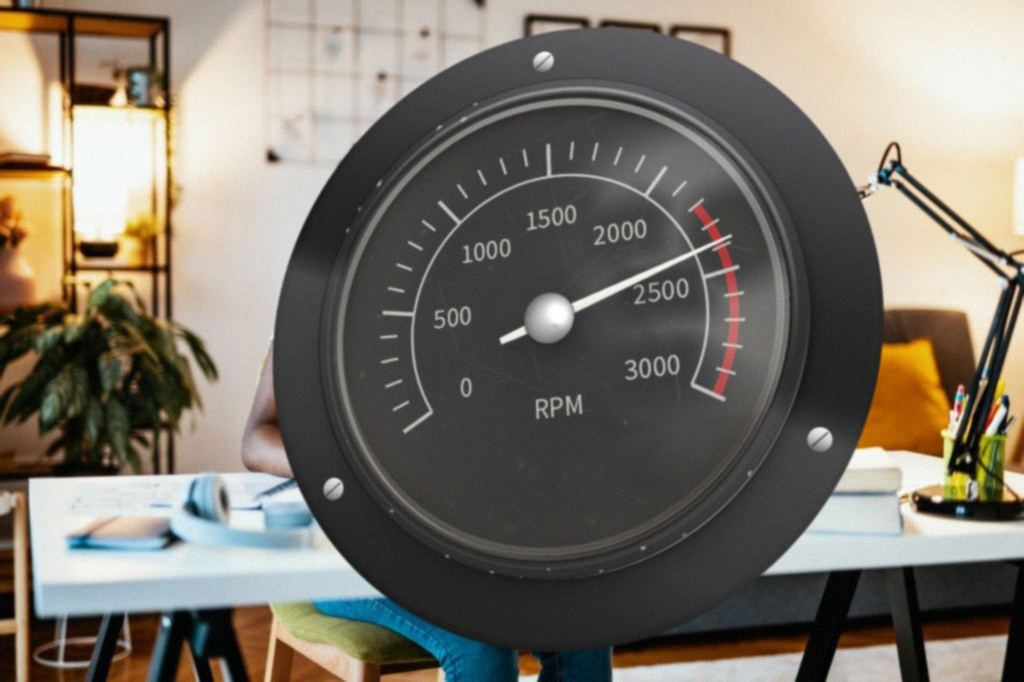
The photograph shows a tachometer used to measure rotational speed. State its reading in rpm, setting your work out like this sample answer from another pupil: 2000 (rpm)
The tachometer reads 2400 (rpm)
